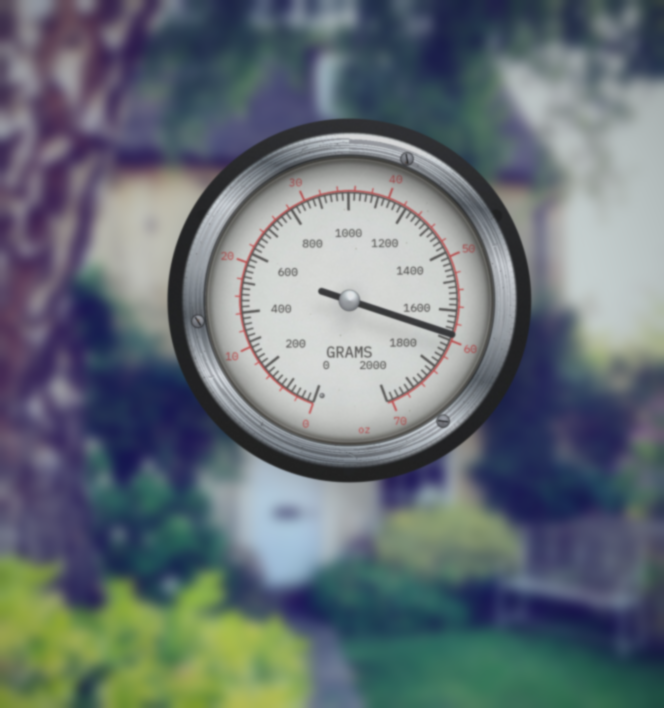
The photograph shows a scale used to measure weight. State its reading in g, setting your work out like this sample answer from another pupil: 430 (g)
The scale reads 1680 (g)
